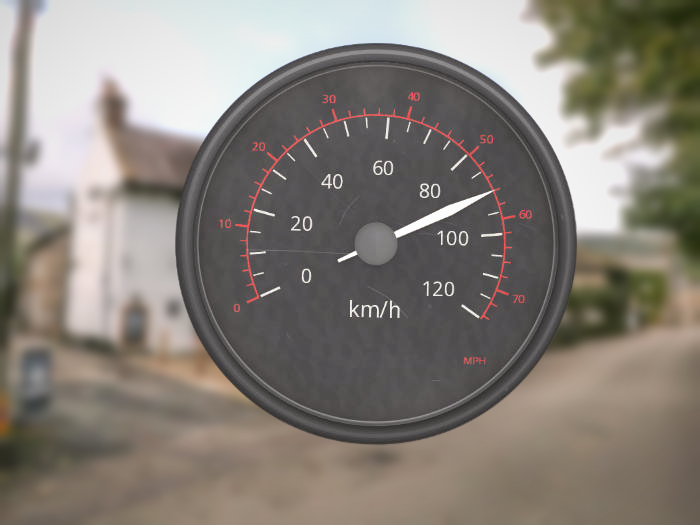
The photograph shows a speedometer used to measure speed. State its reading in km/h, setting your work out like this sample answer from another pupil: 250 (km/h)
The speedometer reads 90 (km/h)
